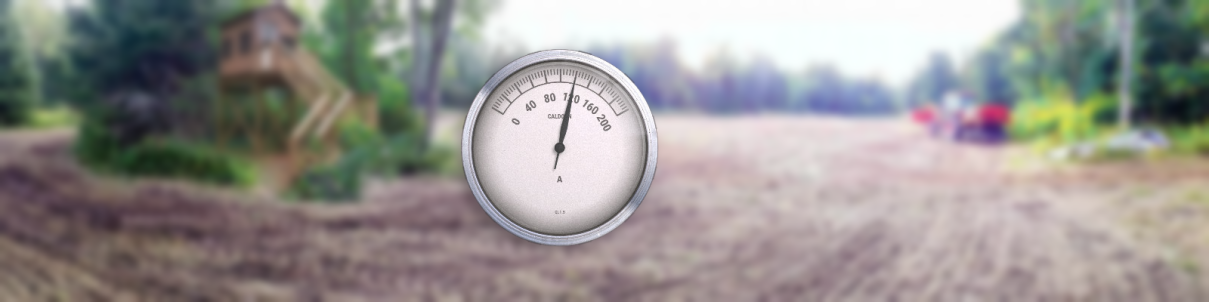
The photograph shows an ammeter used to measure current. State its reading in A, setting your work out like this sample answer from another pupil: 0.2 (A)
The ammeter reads 120 (A)
